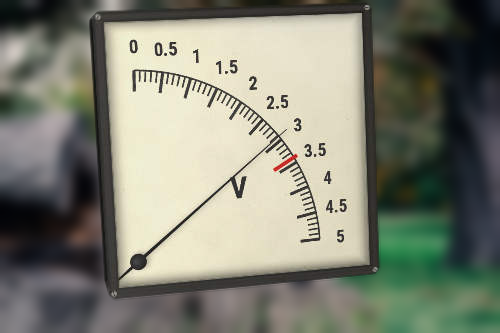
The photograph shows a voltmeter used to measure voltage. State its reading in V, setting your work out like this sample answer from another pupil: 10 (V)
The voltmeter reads 2.9 (V)
